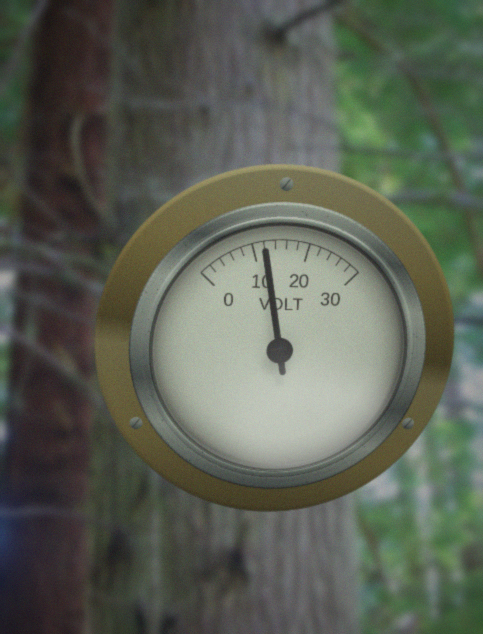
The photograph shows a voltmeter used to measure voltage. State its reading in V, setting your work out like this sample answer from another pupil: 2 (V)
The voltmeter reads 12 (V)
